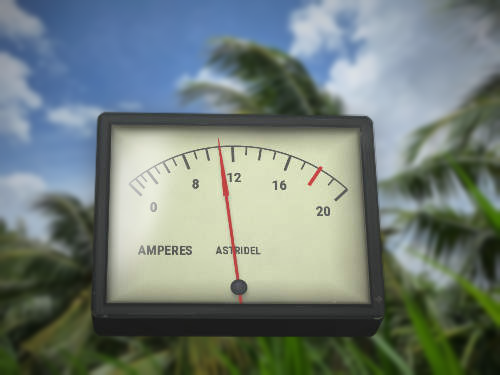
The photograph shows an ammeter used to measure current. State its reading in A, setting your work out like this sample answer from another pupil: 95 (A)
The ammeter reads 11 (A)
